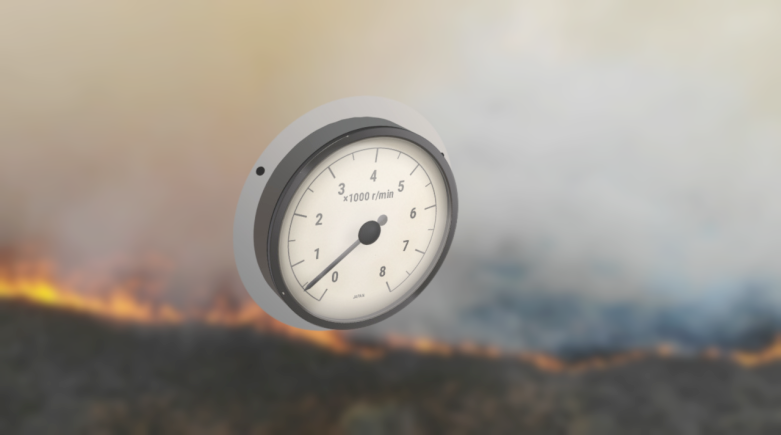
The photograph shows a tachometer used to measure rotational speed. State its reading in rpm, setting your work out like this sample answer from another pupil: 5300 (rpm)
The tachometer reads 500 (rpm)
